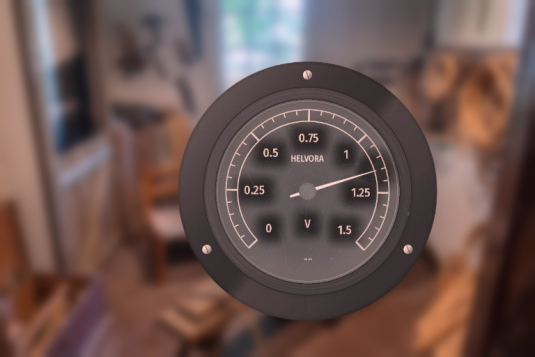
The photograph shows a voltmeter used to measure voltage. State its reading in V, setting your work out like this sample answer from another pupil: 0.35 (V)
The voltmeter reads 1.15 (V)
